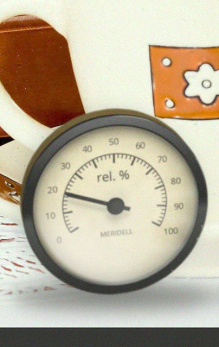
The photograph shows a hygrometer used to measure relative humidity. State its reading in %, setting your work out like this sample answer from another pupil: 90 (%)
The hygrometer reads 20 (%)
